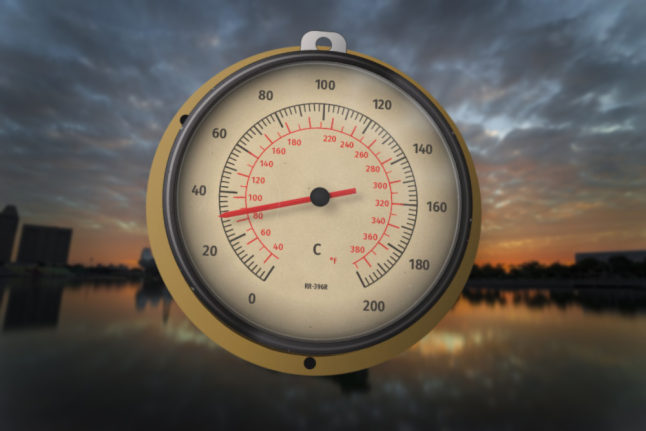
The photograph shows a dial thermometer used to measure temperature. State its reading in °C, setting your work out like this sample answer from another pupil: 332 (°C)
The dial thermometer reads 30 (°C)
